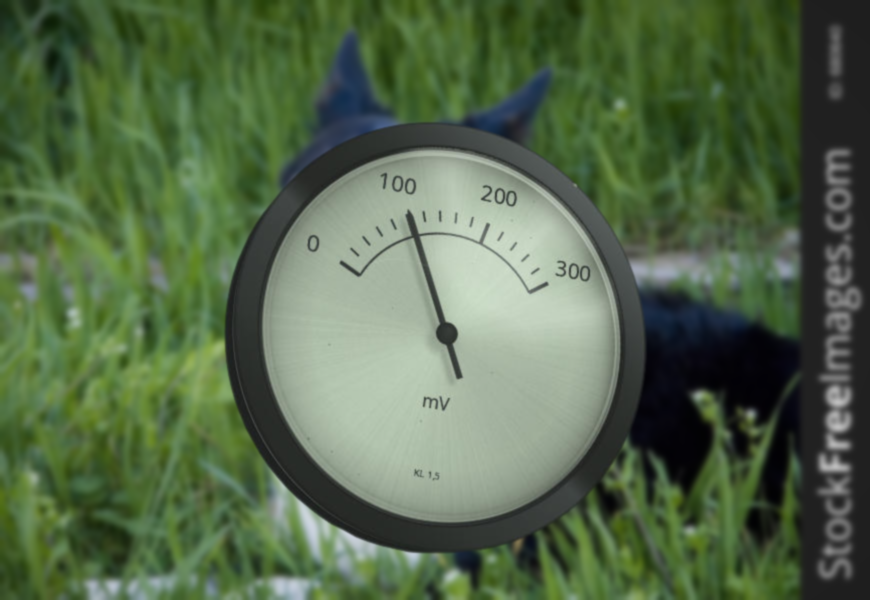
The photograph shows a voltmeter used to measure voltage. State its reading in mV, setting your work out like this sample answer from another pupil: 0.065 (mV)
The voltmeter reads 100 (mV)
